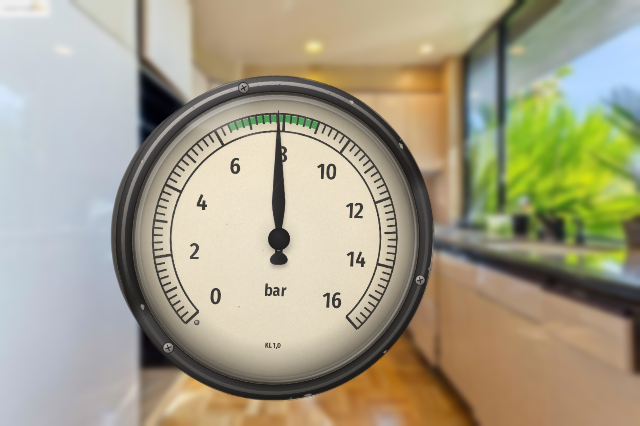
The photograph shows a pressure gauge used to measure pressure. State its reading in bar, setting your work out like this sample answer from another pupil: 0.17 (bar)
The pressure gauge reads 7.8 (bar)
